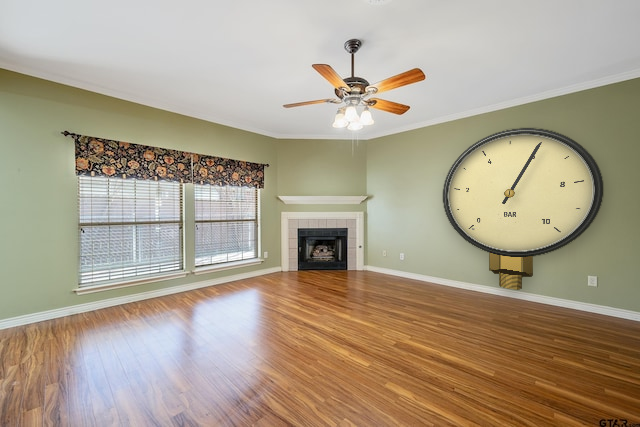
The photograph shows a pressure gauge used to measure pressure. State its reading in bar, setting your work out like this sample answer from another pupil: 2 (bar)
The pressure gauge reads 6 (bar)
